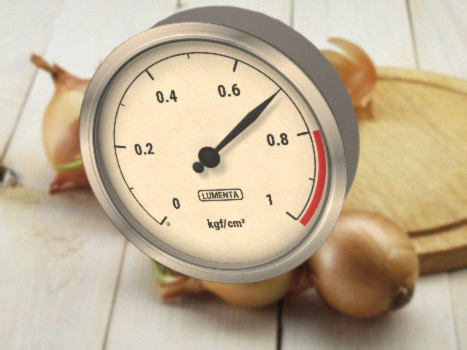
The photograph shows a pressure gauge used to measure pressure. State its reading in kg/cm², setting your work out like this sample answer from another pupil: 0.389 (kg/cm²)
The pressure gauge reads 0.7 (kg/cm²)
